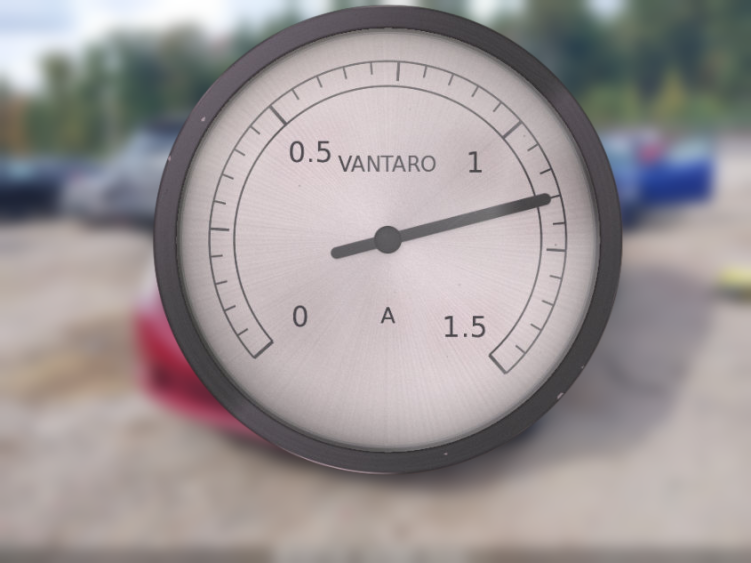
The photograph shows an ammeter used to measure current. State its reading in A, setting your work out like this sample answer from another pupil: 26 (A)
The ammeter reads 1.15 (A)
